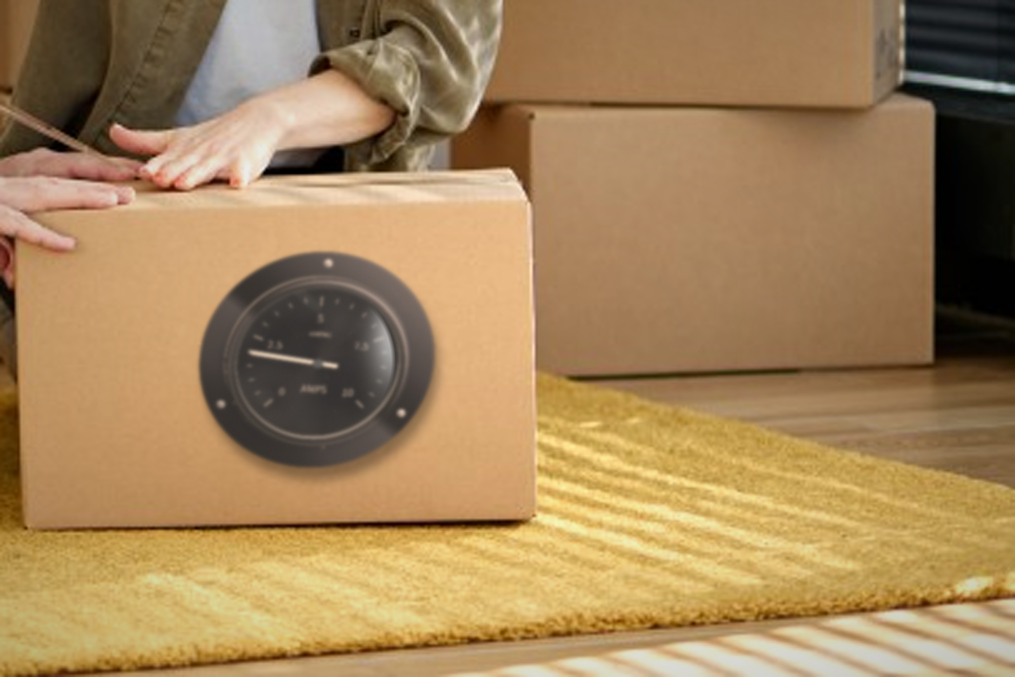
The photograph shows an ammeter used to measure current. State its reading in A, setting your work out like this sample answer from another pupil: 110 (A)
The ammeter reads 2 (A)
